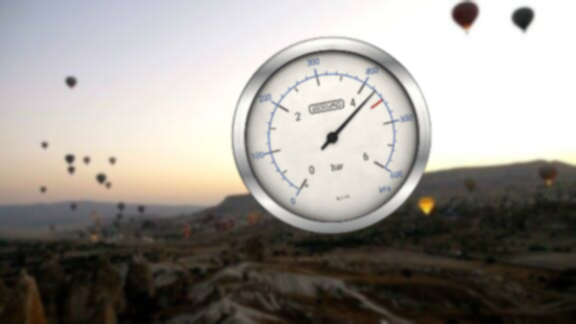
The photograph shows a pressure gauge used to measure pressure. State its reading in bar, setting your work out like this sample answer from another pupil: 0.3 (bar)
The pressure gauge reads 4.25 (bar)
